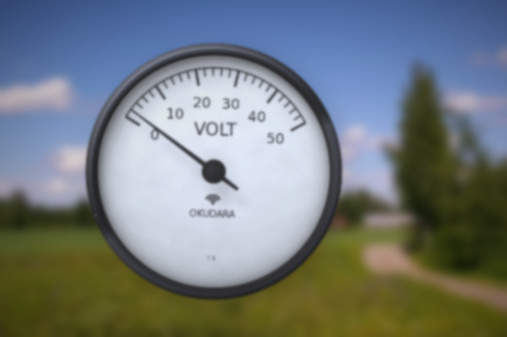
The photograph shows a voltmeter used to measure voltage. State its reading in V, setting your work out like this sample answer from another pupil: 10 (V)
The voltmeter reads 2 (V)
